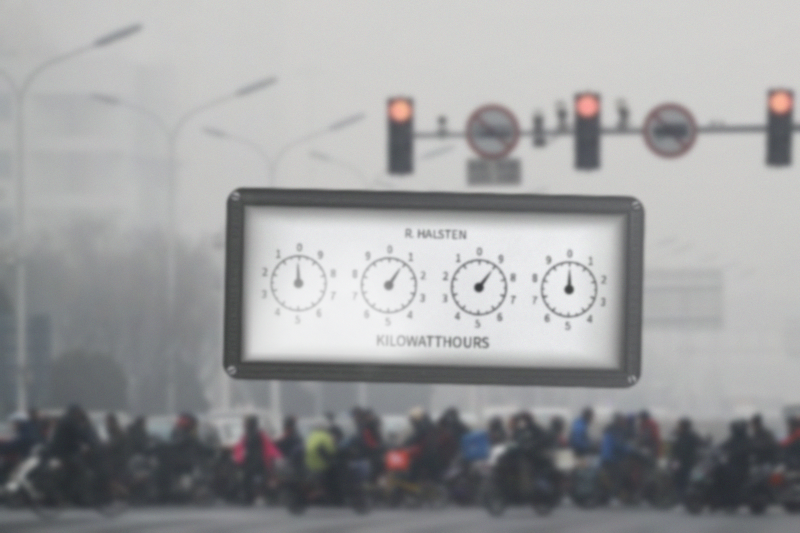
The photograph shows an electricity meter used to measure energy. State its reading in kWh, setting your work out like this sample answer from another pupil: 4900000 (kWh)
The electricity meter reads 90 (kWh)
